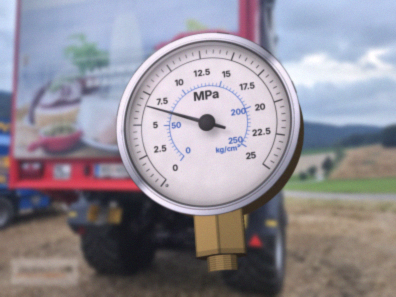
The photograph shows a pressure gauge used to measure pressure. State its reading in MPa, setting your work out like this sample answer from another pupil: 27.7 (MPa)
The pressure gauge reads 6.5 (MPa)
